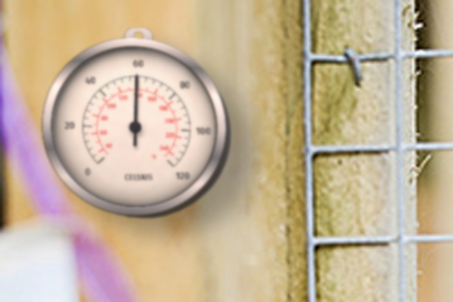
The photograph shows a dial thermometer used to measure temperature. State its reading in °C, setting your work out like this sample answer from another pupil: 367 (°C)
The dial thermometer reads 60 (°C)
